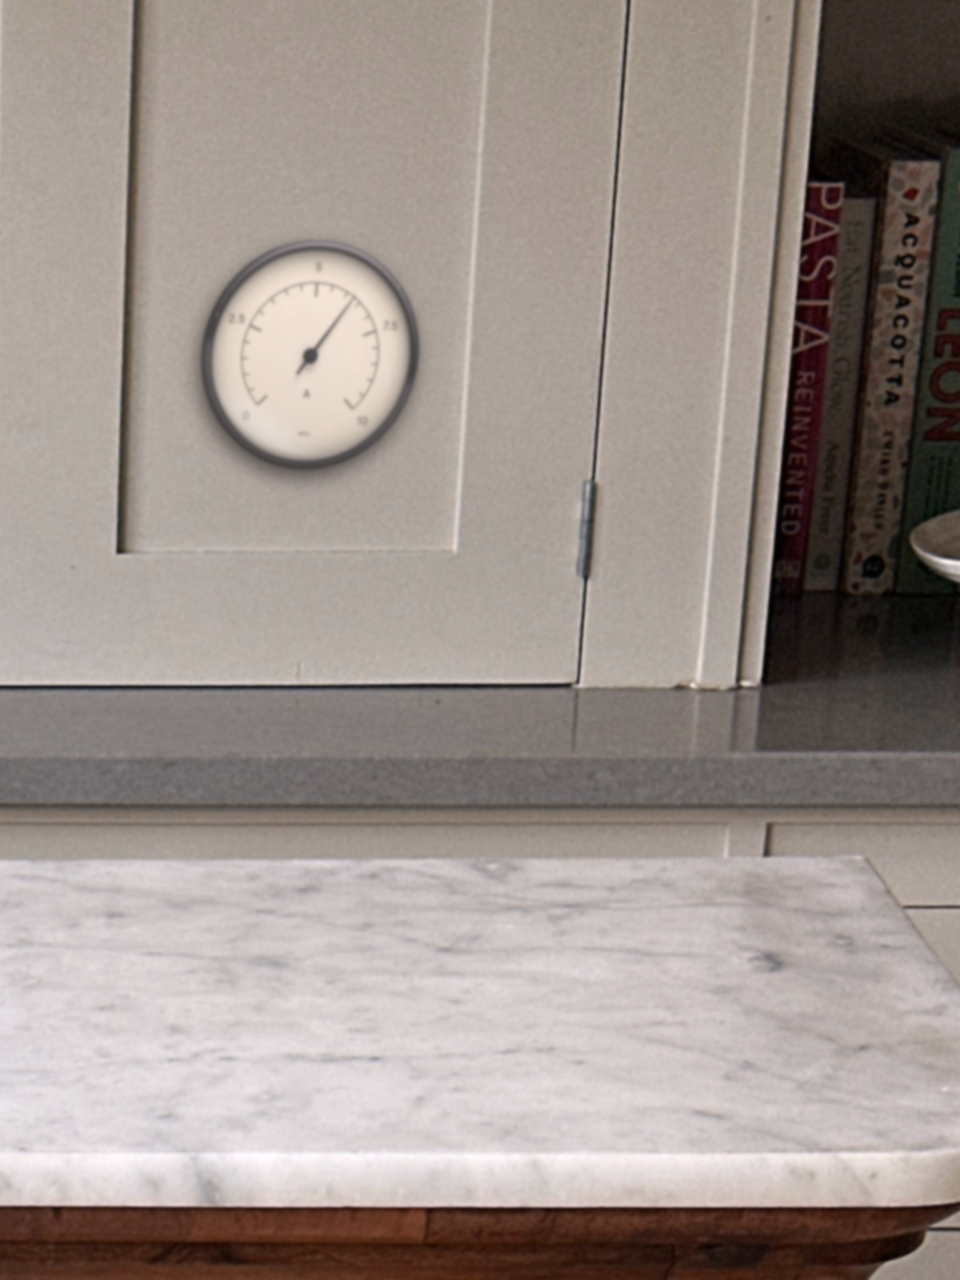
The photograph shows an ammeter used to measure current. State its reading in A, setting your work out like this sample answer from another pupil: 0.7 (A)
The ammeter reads 6.25 (A)
